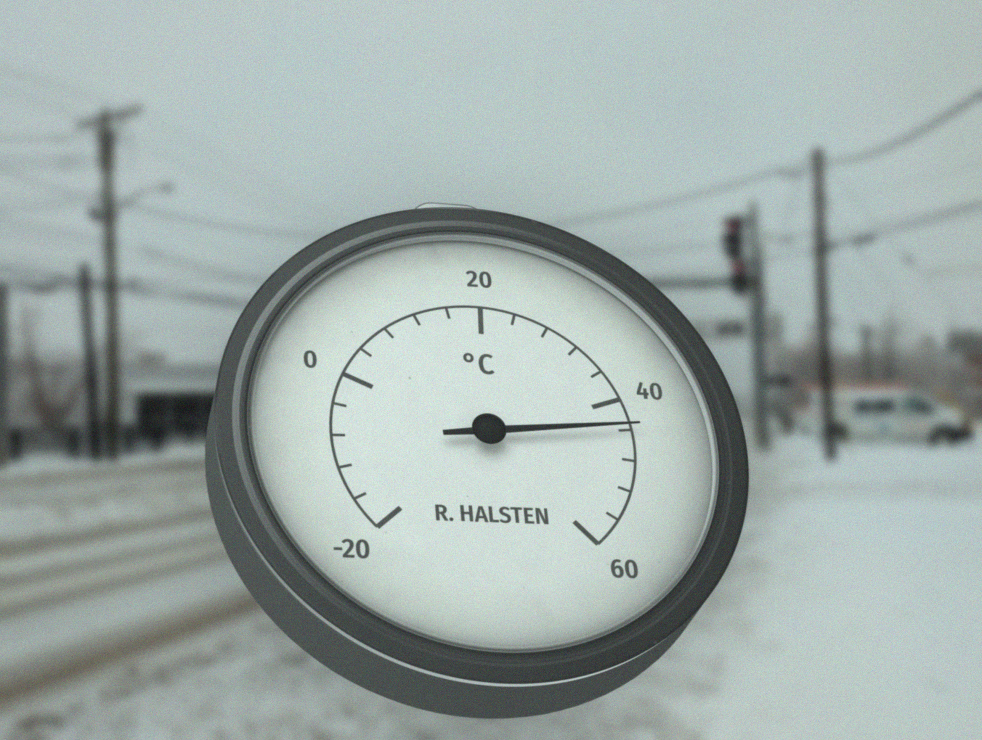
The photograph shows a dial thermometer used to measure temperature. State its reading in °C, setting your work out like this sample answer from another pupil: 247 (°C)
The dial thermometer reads 44 (°C)
